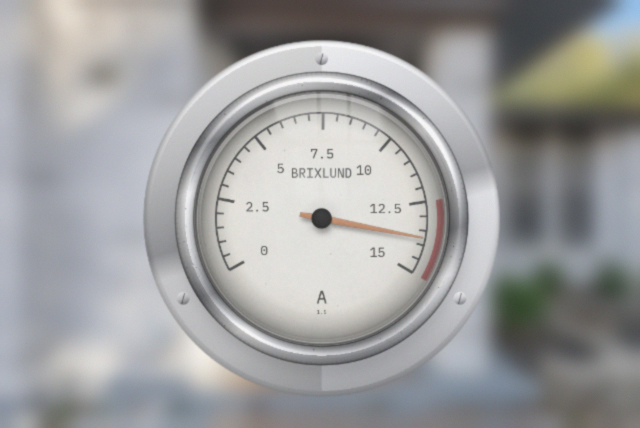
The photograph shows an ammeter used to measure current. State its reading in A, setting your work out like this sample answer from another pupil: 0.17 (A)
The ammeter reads 13.75 (A)
